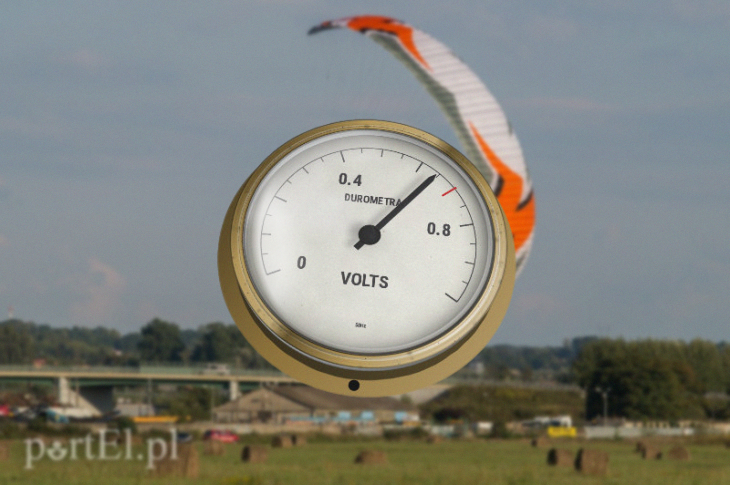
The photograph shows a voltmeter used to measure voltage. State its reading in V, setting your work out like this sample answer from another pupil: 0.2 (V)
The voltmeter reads 0.65 (V)
